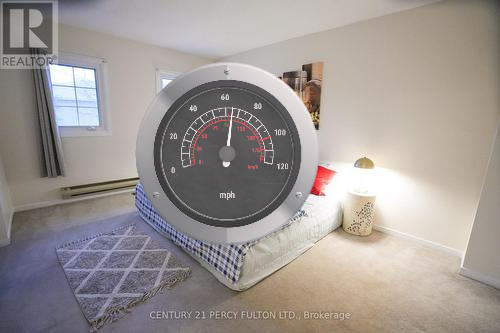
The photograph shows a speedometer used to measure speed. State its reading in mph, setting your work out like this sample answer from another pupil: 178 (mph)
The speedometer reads 65 (mph)
